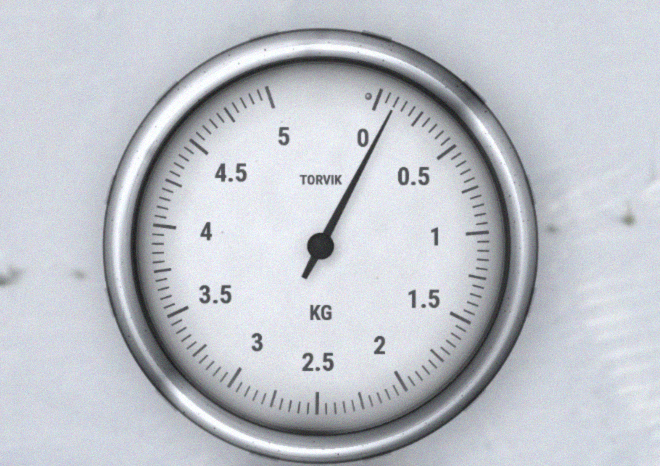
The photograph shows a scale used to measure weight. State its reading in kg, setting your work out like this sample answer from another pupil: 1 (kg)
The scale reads 0.1 (kg)
